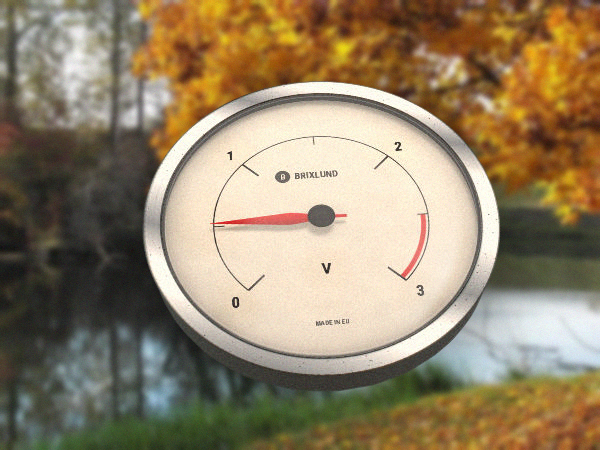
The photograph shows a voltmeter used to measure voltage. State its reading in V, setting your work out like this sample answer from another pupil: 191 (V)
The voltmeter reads 0.5 (V)
